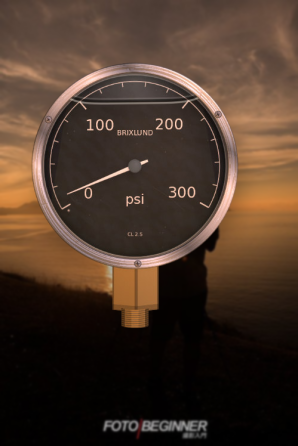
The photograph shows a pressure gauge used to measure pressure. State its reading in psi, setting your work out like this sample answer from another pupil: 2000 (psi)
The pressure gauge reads 10 (psi)
